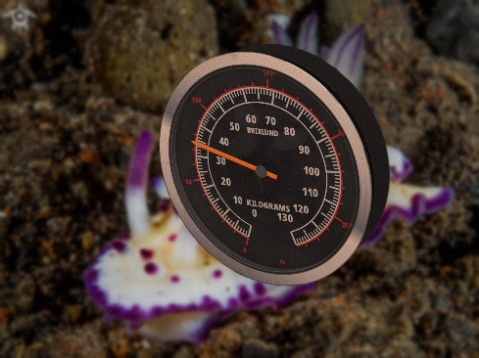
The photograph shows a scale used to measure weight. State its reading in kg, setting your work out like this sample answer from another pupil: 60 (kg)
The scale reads 35 (kg)
